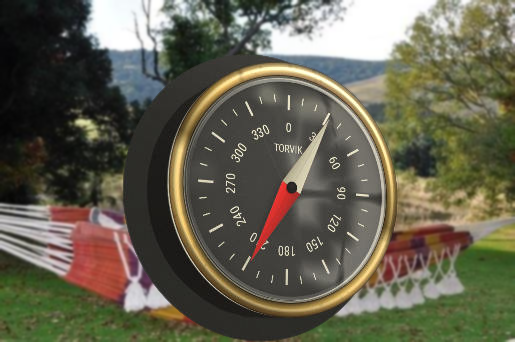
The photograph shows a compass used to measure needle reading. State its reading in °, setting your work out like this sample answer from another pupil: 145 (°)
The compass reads 210 (°)
